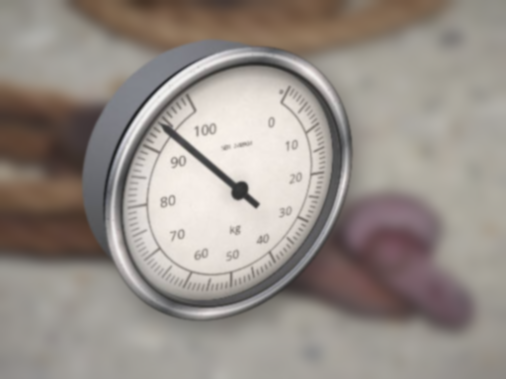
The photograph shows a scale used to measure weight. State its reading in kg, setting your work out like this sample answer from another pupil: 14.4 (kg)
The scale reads 94 (kg)
